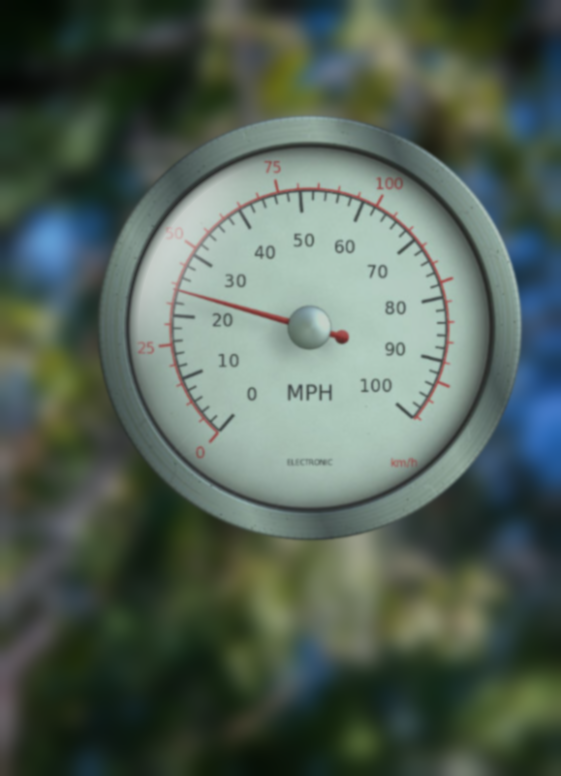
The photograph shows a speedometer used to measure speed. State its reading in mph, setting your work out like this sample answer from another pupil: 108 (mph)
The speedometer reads 24 (mph)
